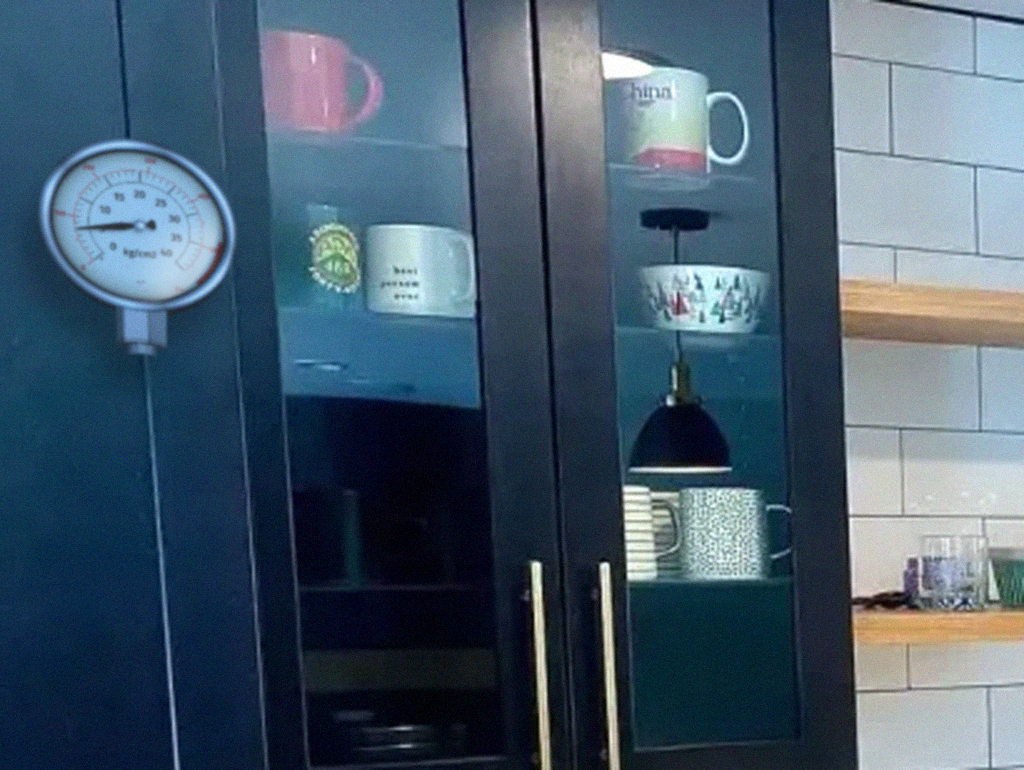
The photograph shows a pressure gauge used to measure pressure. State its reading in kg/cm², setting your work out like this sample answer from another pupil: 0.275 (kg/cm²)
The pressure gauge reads 5 (kg/cm²)
